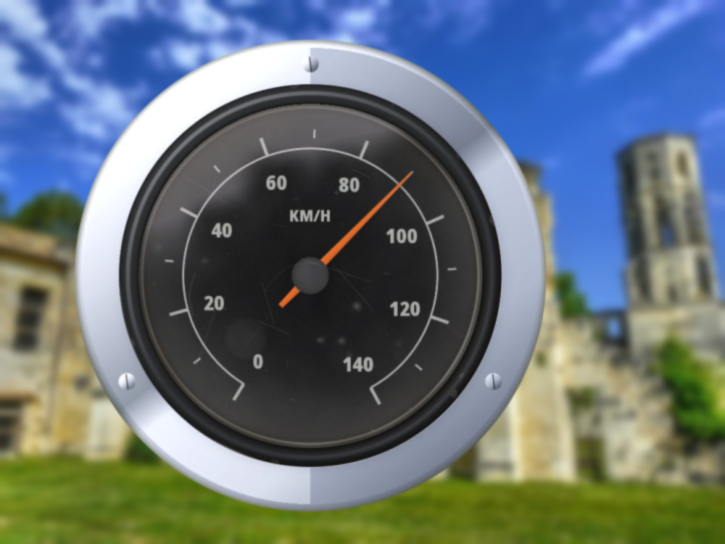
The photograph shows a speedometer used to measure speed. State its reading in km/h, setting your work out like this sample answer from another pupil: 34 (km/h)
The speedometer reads 90 (km/h)
